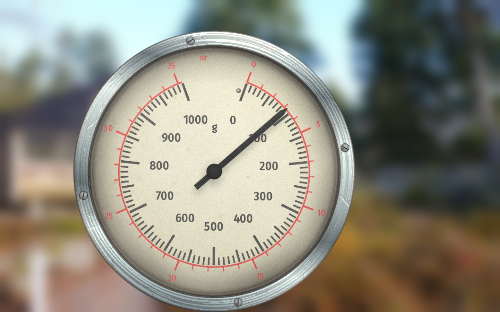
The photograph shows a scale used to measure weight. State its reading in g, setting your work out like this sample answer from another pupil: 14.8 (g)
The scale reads 90 (g)
